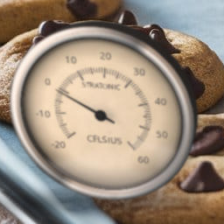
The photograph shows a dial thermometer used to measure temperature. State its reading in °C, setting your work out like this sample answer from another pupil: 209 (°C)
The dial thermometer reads 0 (°C)
